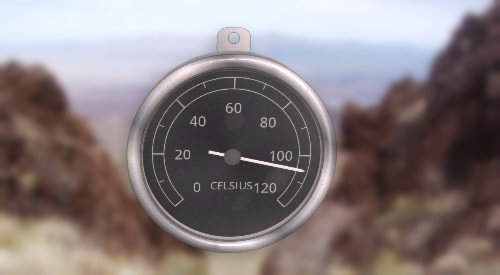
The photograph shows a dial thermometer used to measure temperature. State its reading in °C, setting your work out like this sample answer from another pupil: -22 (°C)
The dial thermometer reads 105 (°C)
